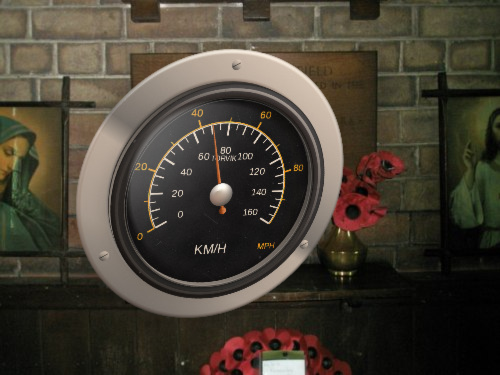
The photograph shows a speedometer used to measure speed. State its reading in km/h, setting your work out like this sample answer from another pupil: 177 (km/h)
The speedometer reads 70 (km/h)
